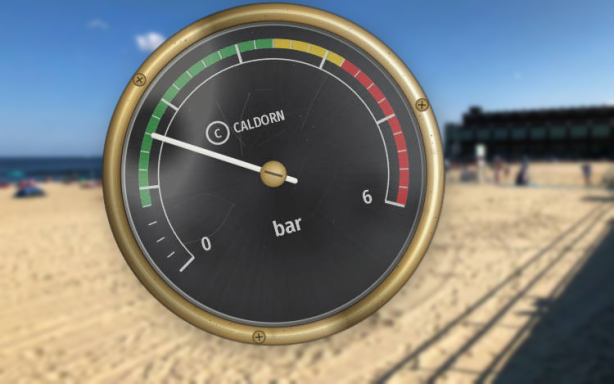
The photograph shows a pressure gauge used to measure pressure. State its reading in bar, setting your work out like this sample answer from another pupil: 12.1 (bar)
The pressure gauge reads 1.6 (bar)
